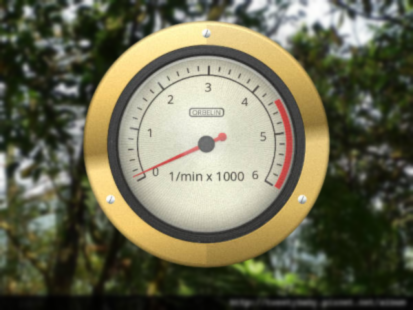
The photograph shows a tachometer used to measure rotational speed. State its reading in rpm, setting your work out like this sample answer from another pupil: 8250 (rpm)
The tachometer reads 100 (rpm)
